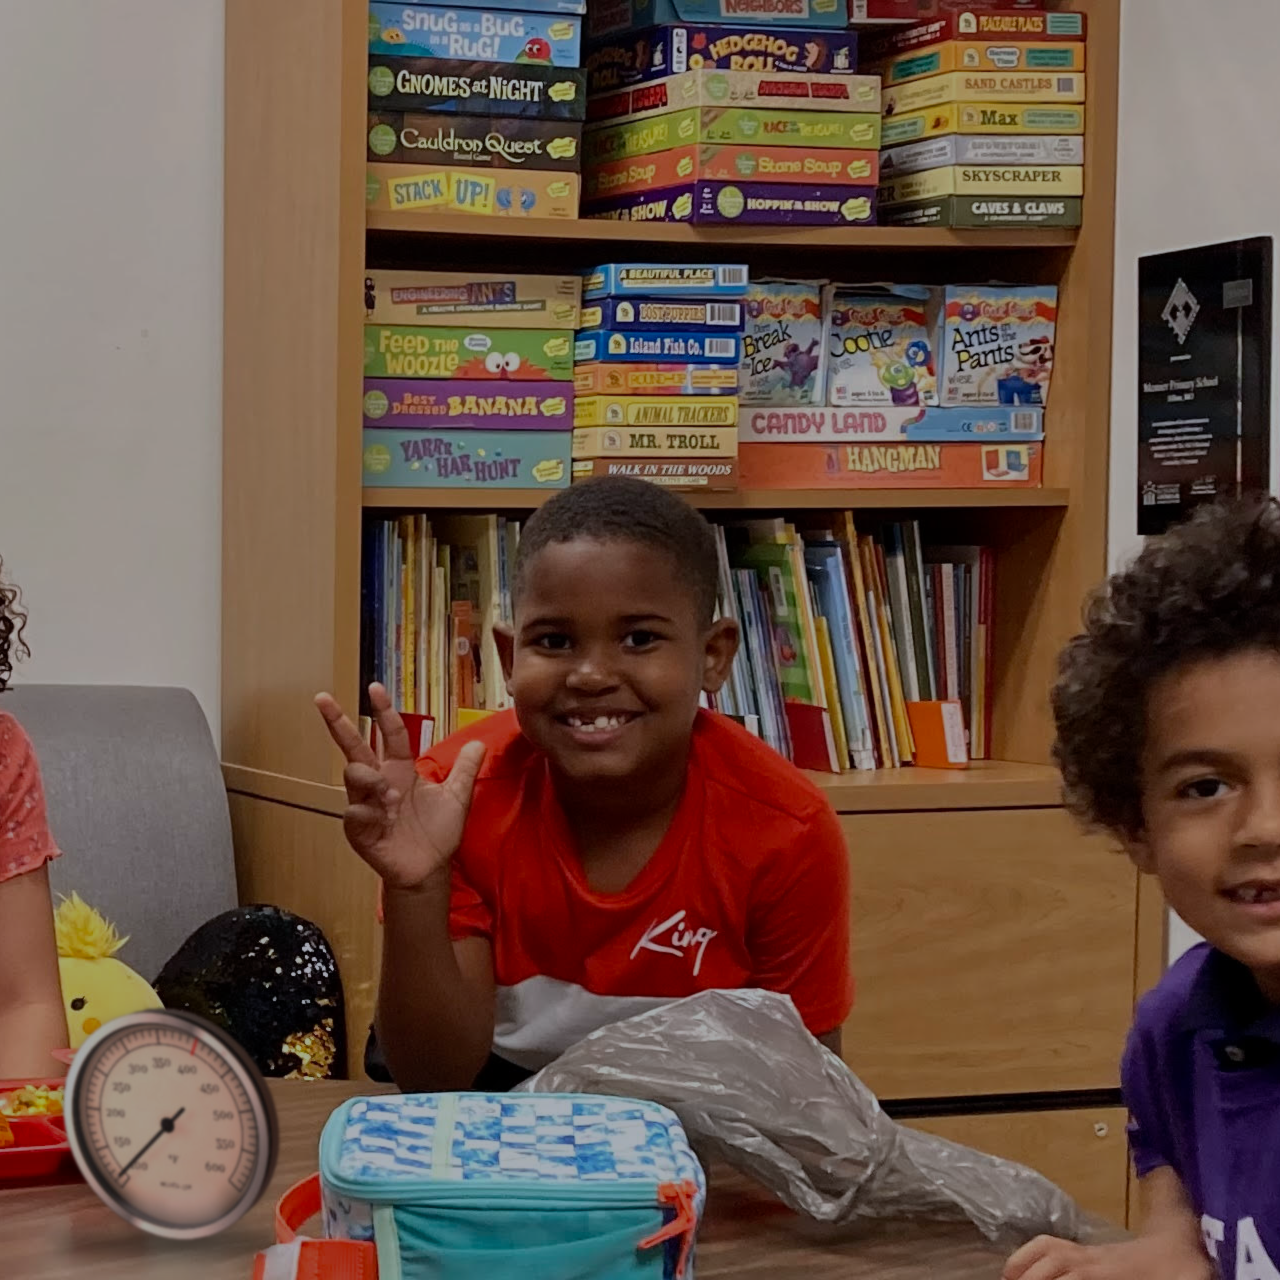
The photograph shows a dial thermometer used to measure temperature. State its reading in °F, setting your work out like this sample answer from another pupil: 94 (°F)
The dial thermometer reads 110 (°F)
